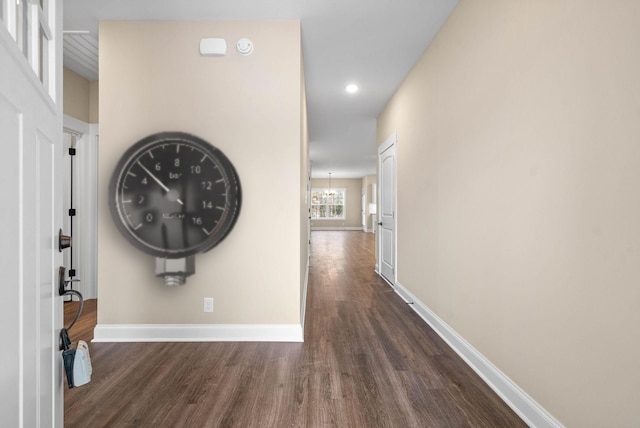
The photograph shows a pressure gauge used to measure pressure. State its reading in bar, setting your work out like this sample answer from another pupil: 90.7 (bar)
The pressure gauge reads 5 (bar)
